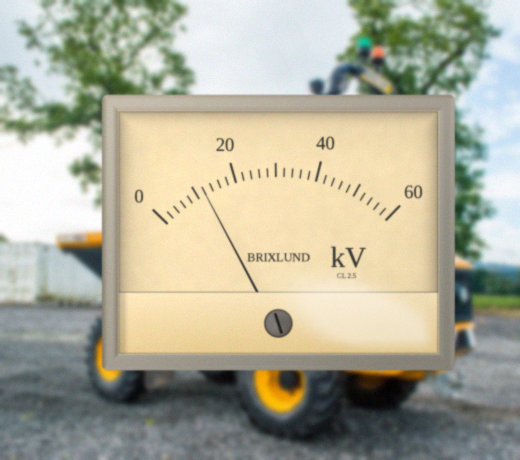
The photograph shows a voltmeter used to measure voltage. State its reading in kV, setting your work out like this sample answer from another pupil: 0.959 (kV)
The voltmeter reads 12 (kV)
